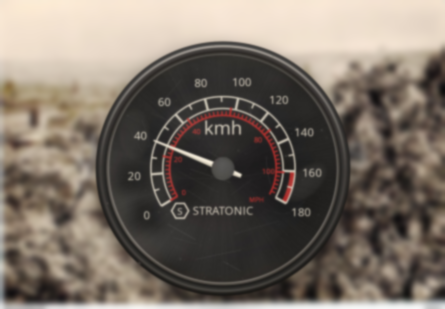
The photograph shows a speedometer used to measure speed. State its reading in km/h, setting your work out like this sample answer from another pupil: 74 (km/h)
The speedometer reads 40 (km/h)
